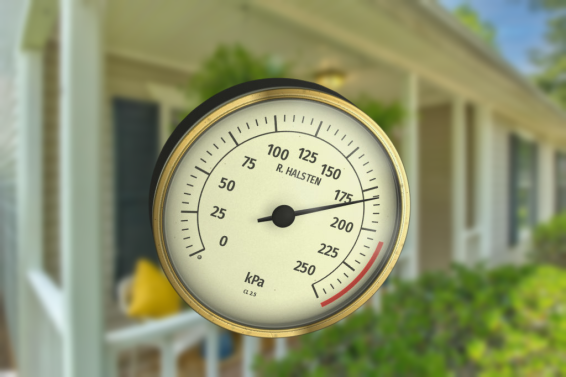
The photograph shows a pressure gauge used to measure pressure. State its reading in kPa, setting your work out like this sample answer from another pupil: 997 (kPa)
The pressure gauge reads 180 (kPa)
